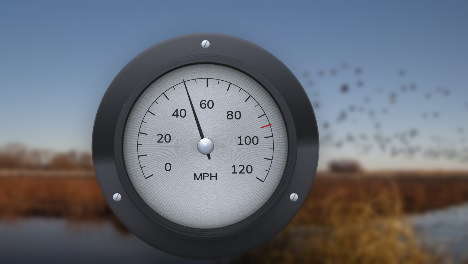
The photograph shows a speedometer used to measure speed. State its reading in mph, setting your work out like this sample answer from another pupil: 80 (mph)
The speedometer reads 50 (mph)
